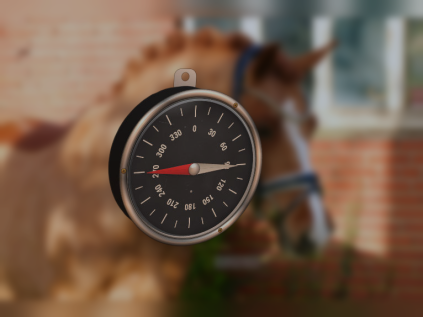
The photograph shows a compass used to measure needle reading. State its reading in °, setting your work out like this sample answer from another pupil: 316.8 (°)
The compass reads 270 (°)
